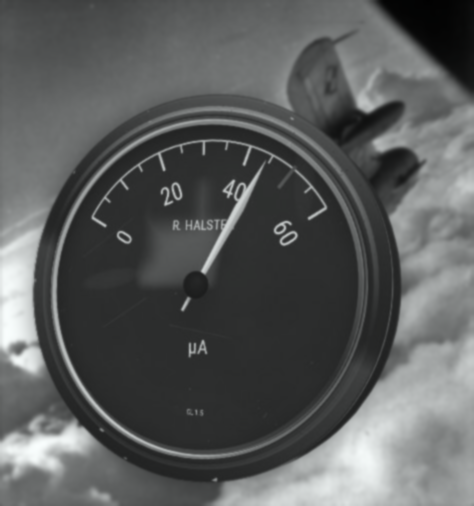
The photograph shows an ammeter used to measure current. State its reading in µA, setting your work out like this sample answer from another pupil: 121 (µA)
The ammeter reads 45 (µA)
